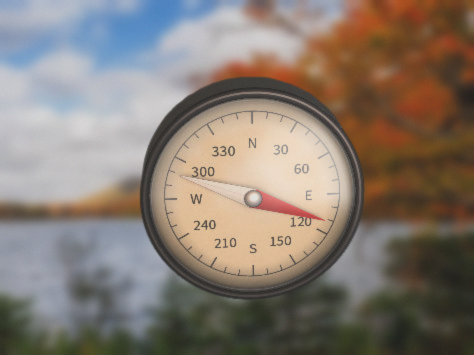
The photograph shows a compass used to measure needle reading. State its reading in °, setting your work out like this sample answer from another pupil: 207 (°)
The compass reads 110 (°)
